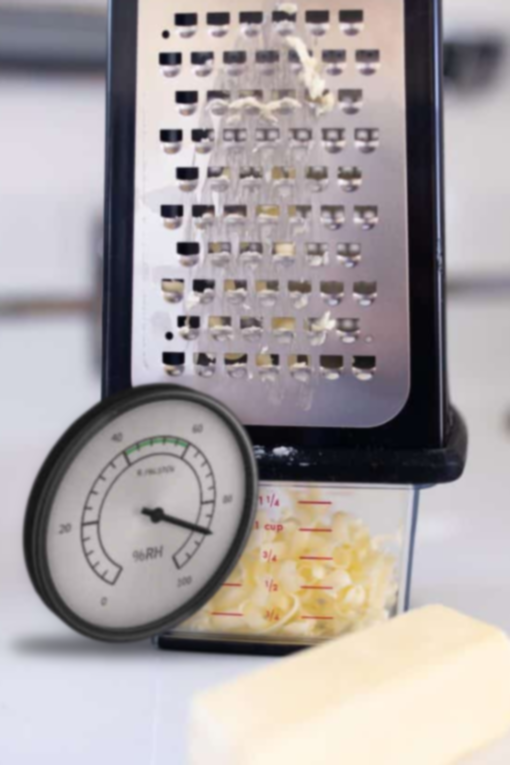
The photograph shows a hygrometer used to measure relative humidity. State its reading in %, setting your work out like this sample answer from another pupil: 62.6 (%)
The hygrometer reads 88 (%)
